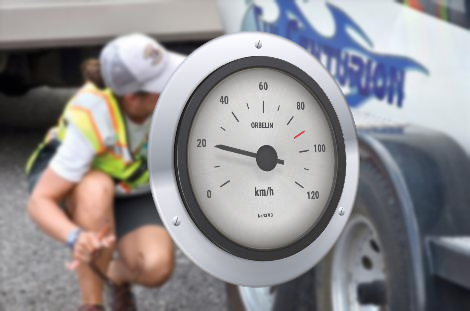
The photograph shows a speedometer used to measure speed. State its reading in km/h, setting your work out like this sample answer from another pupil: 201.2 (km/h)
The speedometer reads 20 (km/h)
